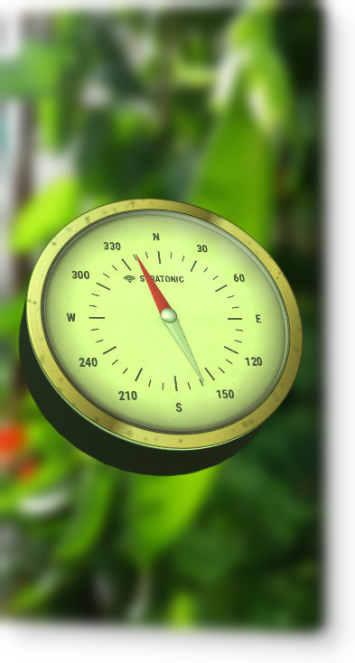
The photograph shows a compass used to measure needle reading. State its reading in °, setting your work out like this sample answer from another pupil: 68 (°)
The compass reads 340 (°)
